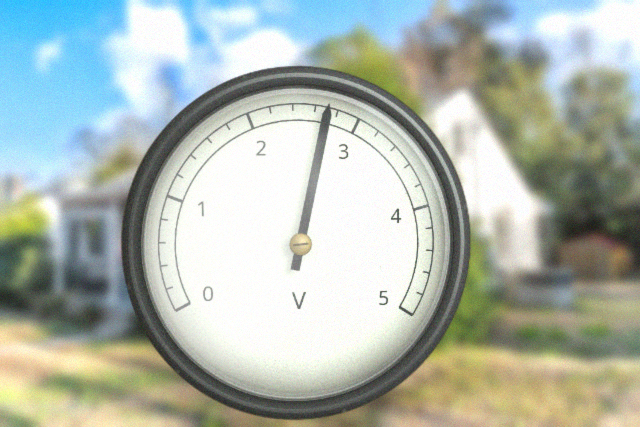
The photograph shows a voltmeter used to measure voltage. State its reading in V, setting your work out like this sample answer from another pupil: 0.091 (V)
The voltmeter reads 2.7 (V)
